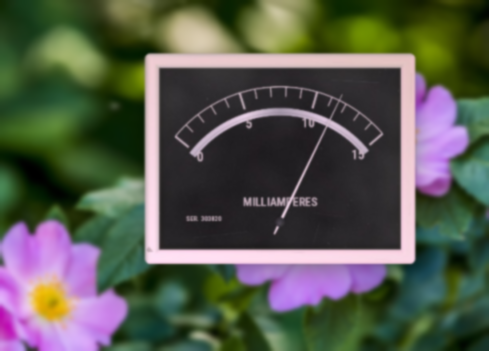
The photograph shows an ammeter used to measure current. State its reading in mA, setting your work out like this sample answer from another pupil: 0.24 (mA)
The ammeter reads 11.5 (mA)
